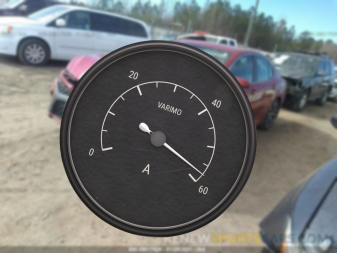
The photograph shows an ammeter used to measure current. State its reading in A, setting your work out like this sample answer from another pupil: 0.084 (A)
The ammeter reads 57.5 (A)
